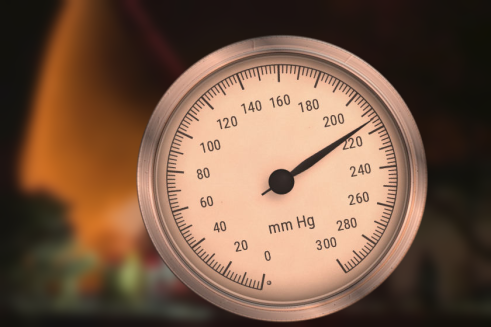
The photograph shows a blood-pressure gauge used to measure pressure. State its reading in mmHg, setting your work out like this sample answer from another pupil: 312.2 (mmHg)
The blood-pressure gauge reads 214 (mmHg)
